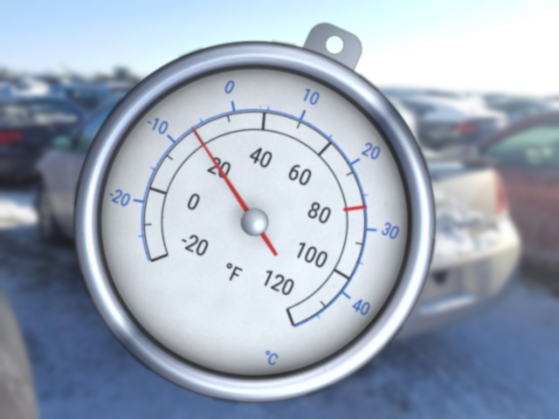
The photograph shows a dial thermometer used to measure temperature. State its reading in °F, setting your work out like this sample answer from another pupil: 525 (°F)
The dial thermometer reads 20 (°F)
